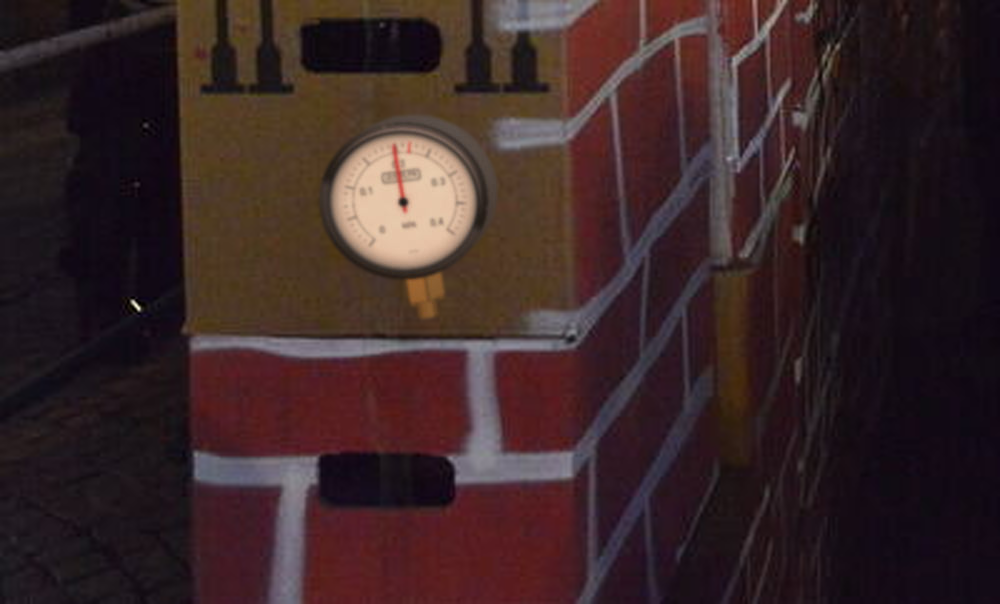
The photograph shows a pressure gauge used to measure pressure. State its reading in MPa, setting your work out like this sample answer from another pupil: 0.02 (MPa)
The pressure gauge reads 0.2 (MPa)
